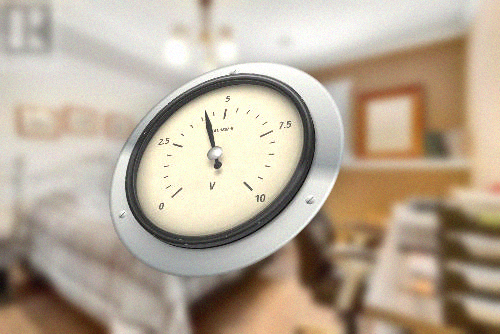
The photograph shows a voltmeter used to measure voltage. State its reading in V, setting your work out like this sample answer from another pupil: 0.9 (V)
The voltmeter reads 4.25 (V)
